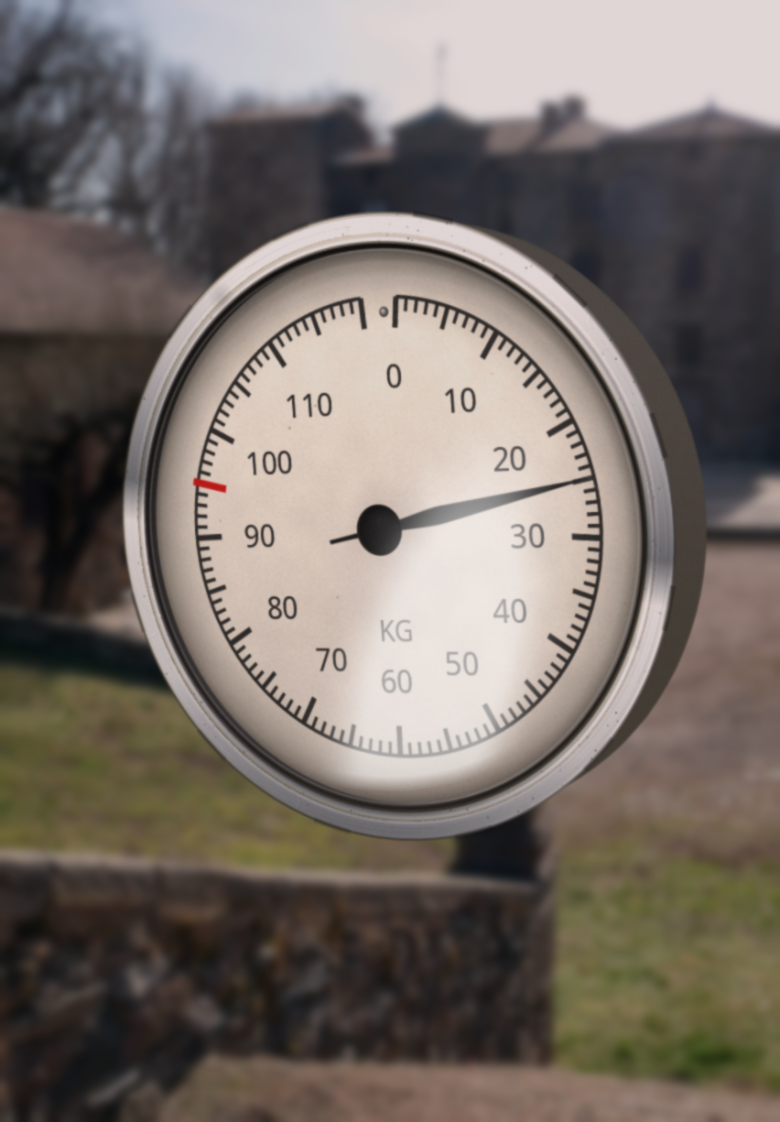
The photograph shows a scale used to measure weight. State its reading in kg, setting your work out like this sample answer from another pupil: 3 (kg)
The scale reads 25 (kg)
